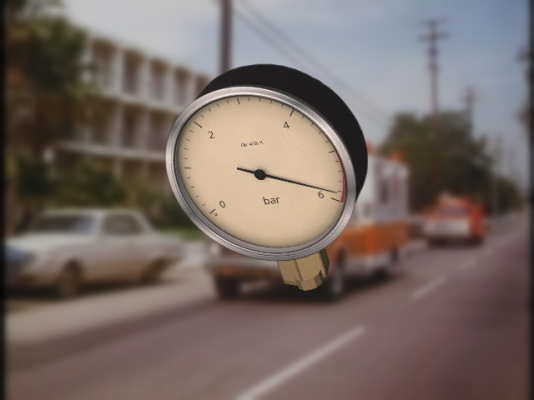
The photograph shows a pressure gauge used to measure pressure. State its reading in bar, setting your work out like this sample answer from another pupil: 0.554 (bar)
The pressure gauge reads 5.8 (bar)
